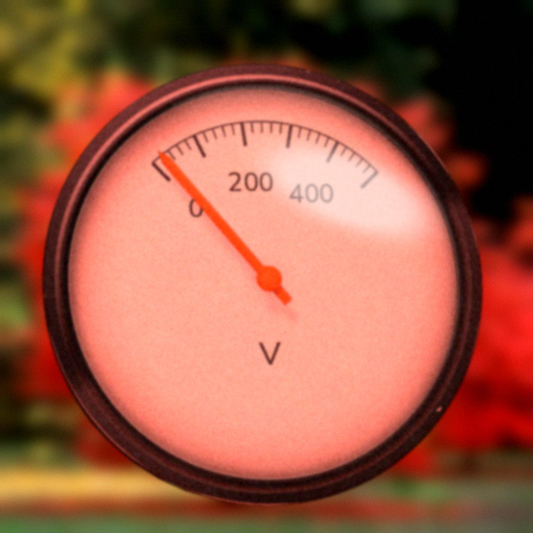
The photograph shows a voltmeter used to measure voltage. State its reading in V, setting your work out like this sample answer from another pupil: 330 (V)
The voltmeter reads 20 (V)
